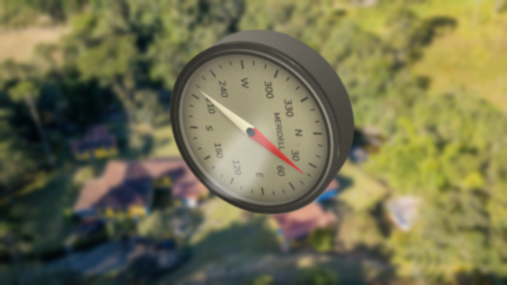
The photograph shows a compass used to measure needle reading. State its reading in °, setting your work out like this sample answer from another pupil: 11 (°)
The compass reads 40 (°)
